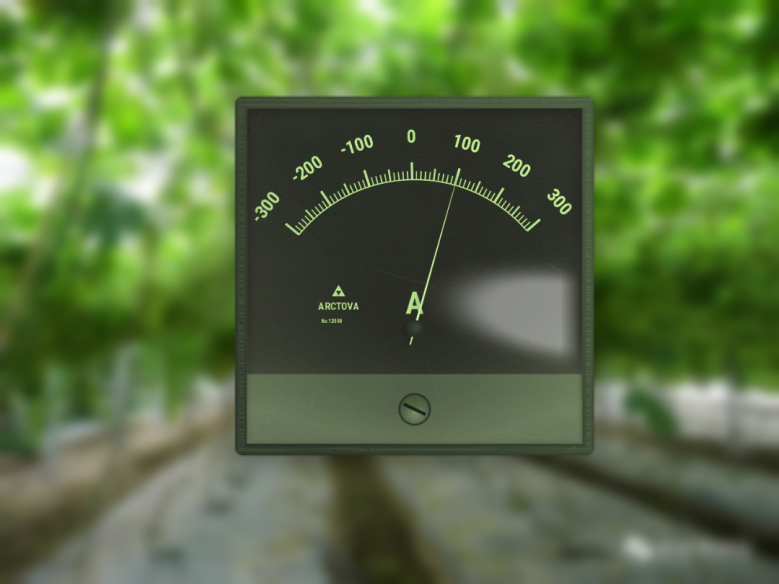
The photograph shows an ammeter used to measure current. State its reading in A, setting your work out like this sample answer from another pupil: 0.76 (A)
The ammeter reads 100 (A)
